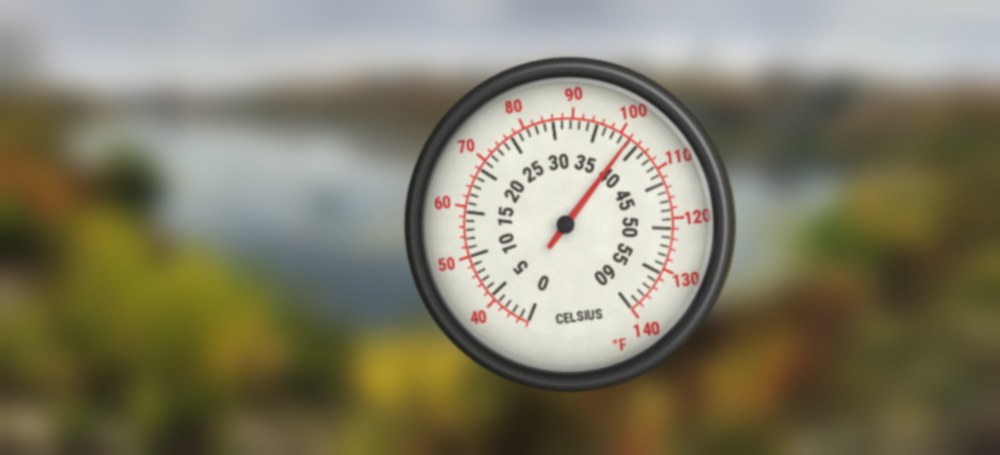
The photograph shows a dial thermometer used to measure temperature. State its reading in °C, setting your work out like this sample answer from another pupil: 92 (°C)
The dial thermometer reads 39 (°C)
